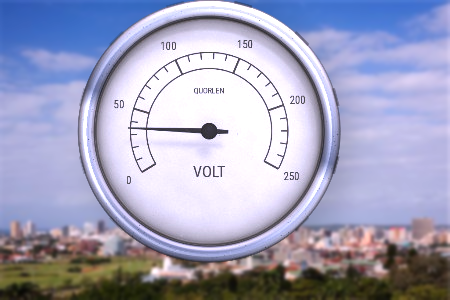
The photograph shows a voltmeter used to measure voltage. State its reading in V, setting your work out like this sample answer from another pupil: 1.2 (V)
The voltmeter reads 35 (V)
